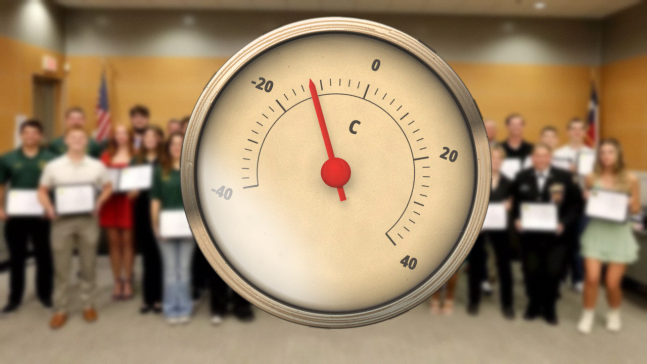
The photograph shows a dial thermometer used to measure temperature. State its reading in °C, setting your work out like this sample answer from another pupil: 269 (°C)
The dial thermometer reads -12 (°C)
